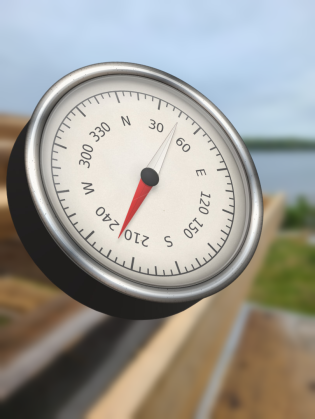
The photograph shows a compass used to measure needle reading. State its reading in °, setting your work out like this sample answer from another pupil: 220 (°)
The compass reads 225 (°)
